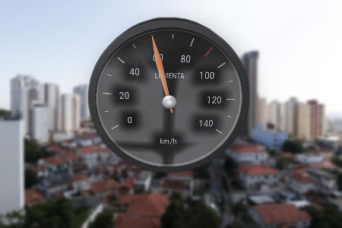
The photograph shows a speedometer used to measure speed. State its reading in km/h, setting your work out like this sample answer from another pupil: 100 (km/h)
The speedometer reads 60 (km/h)
